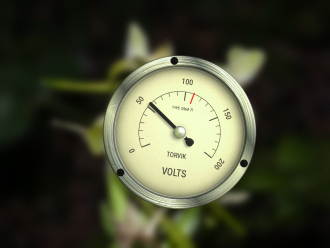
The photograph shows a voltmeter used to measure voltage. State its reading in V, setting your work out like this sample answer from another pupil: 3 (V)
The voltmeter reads 55 (V)
